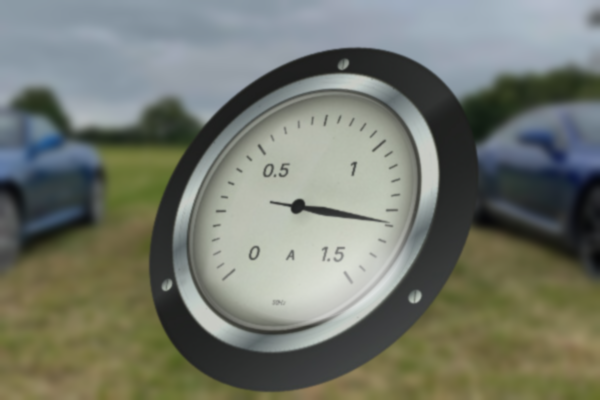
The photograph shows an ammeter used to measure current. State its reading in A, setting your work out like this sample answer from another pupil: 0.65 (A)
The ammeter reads 1.3 (A)
